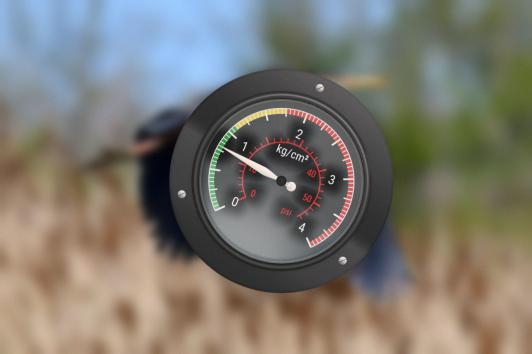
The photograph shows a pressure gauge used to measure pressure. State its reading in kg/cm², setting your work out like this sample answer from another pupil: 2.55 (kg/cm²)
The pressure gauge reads 0.8 (kg/cm²)
